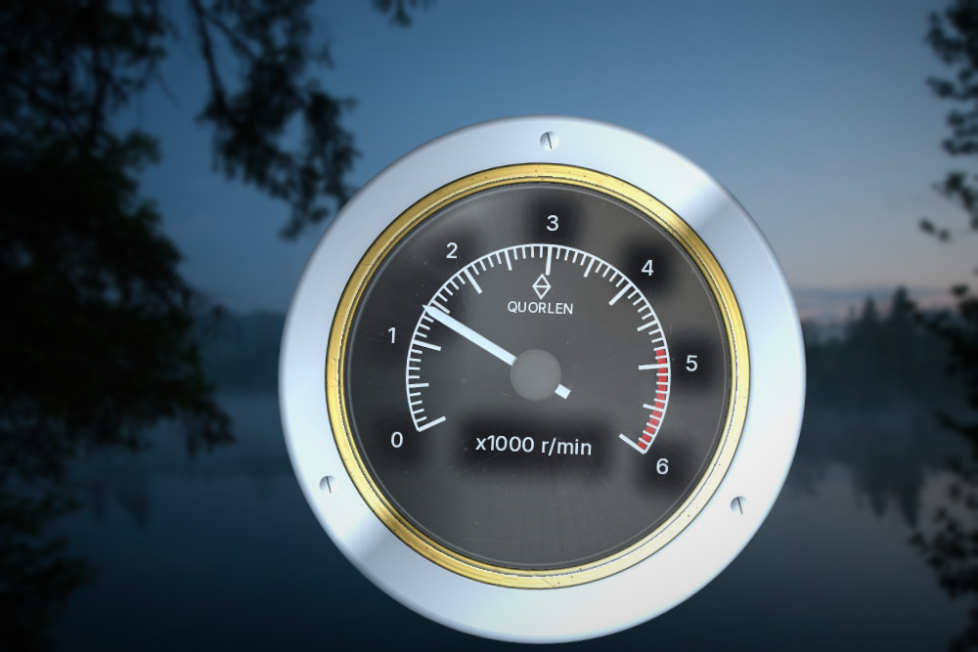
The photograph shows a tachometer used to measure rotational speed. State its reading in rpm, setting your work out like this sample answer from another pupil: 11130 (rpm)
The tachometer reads 1400 (rpm)
